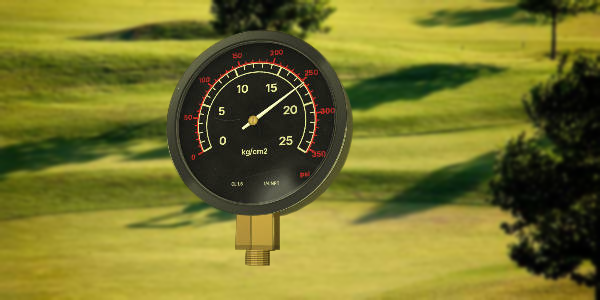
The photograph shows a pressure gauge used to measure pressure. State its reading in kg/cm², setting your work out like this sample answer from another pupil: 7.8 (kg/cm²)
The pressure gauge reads 18 (kg/cm²)
